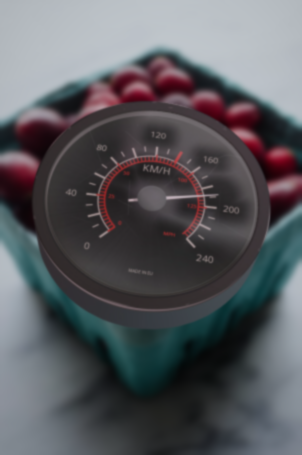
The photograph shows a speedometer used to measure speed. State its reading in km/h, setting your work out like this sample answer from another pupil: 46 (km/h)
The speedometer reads 190 (km/h)
